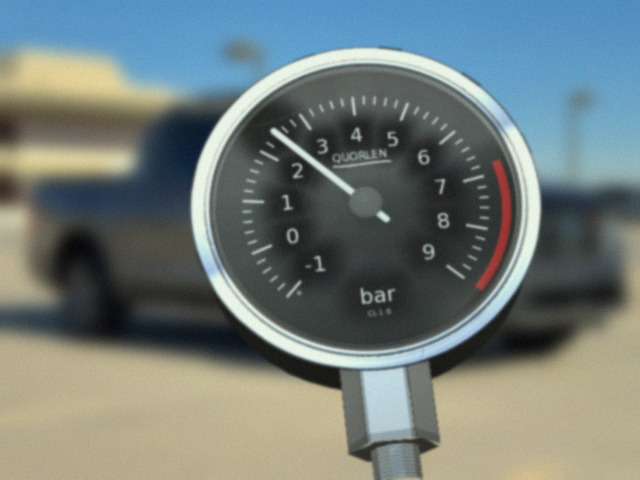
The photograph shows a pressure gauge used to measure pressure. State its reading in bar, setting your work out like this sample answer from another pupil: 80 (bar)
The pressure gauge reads 2.4 (bar)
